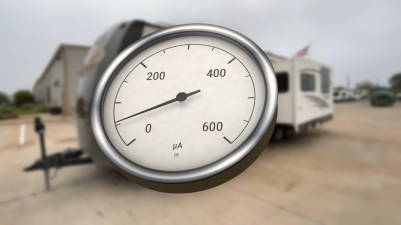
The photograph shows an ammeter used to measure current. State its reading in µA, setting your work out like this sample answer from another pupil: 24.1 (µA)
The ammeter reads 50 (µA)
